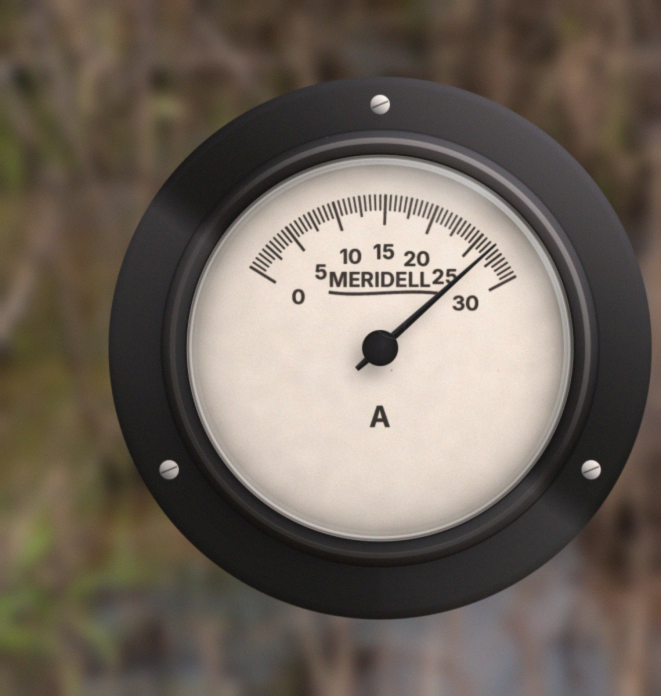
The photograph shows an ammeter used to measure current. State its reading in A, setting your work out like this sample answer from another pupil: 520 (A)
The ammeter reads 26.5 (A)
